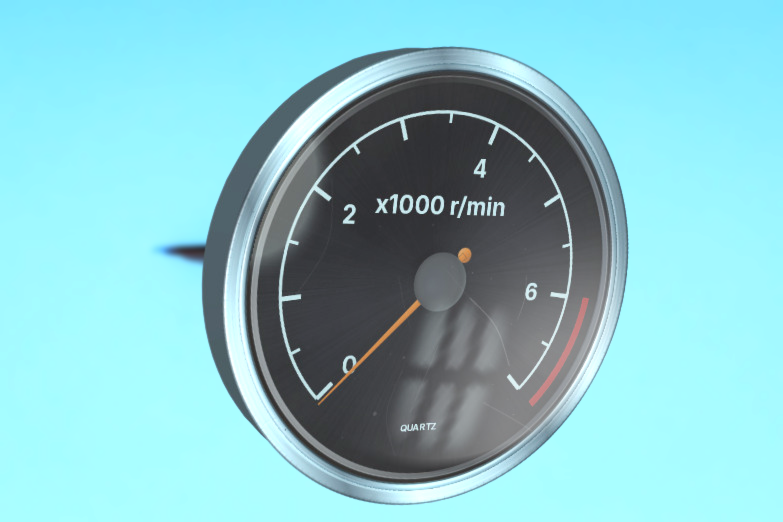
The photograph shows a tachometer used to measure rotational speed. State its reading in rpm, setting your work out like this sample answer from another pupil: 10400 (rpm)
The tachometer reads 0 (rpm)
